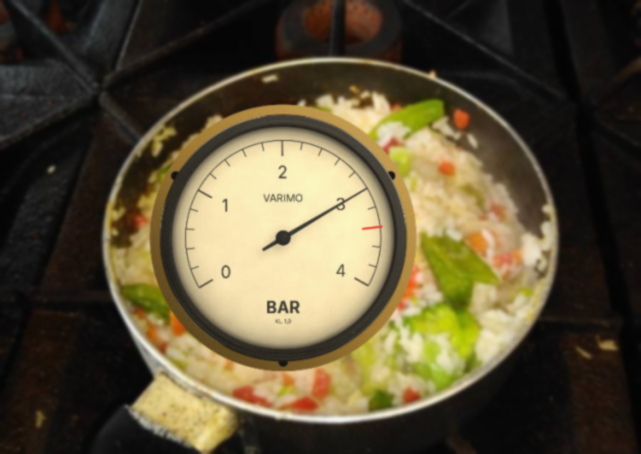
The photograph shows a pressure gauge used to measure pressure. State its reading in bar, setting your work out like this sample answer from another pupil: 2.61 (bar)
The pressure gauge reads 3 (bar)
